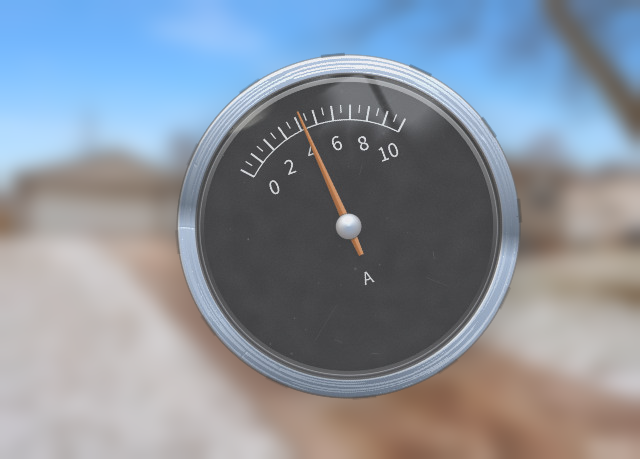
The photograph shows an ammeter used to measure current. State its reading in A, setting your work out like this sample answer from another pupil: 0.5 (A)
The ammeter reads 4.25 (A)
